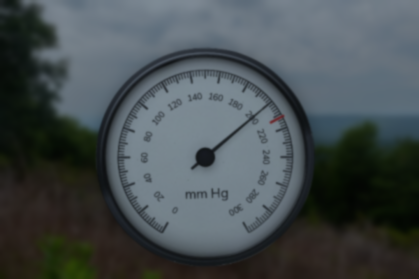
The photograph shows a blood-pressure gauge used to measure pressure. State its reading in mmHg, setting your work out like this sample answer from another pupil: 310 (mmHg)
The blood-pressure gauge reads 200 (mmHg)
